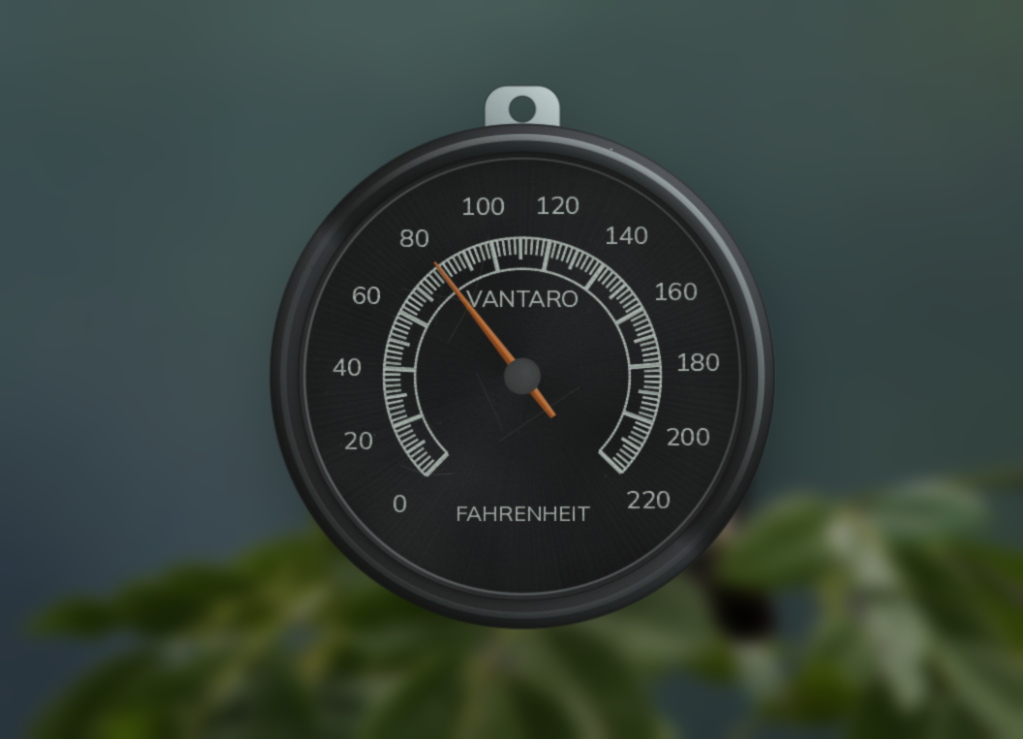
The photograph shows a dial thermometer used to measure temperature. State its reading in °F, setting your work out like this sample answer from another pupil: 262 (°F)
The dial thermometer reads 80 (°F)
